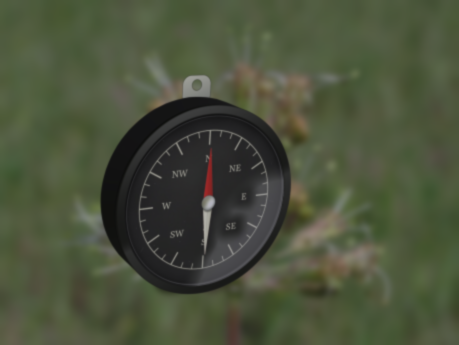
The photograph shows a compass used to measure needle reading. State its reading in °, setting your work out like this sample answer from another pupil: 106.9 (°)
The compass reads 0 (°)
